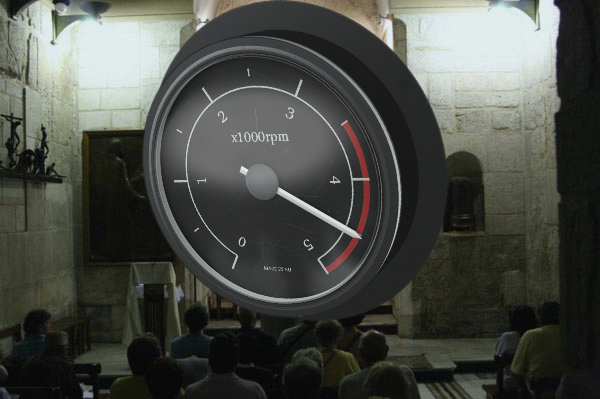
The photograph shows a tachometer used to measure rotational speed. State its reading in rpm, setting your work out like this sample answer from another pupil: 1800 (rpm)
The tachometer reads 4500 (rpm)
